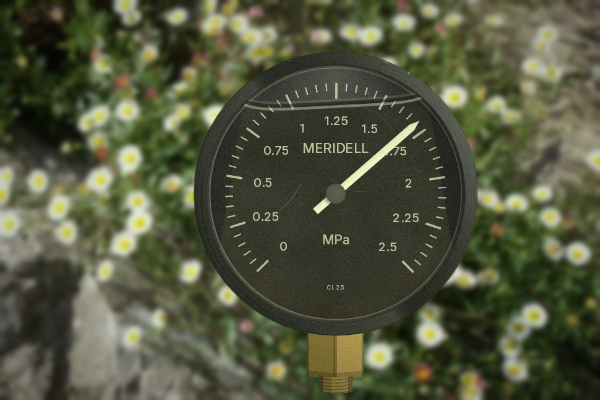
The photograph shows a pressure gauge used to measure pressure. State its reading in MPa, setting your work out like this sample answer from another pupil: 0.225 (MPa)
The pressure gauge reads 1.7 (MPa)
